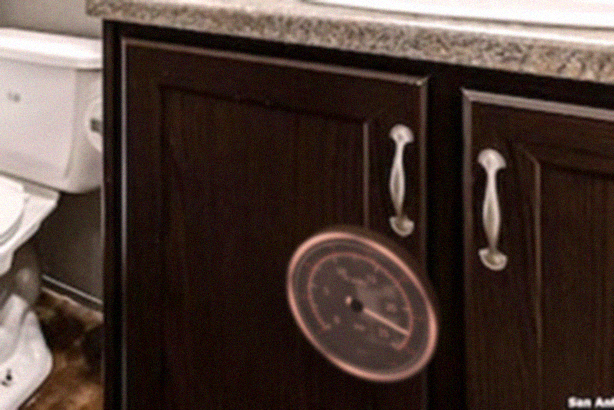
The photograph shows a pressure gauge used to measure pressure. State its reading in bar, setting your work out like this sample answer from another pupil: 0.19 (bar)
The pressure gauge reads 22.5 (bar)
